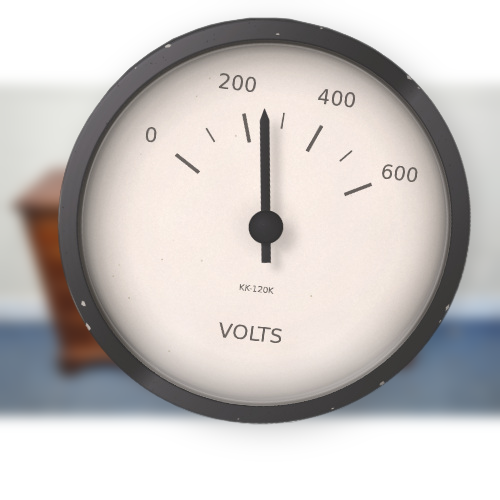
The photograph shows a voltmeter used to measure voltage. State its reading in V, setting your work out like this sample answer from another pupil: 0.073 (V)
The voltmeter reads 250 (V)
